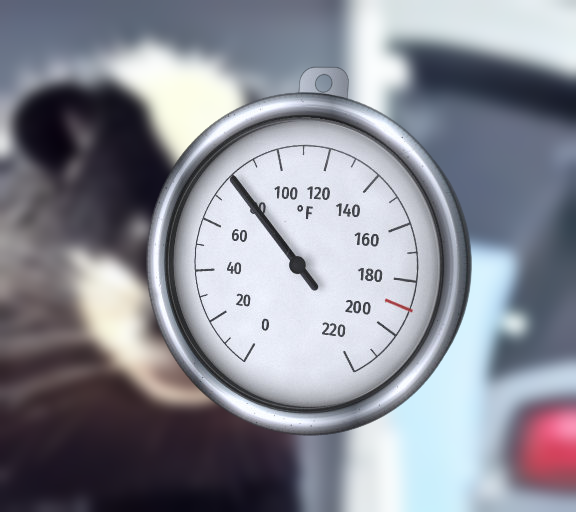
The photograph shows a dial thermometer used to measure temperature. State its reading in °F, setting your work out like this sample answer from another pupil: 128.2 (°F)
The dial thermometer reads 80 (°F)
